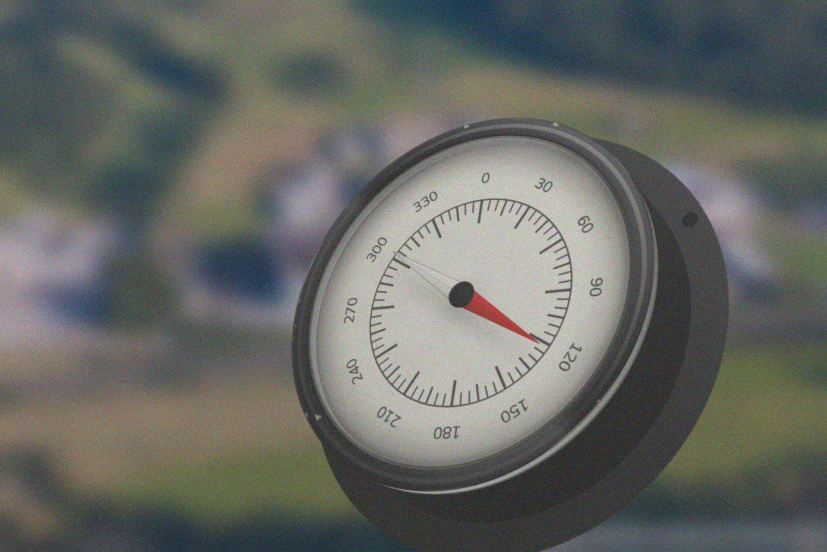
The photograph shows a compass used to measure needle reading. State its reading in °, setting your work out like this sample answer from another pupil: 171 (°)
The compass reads 122.5 (°)
